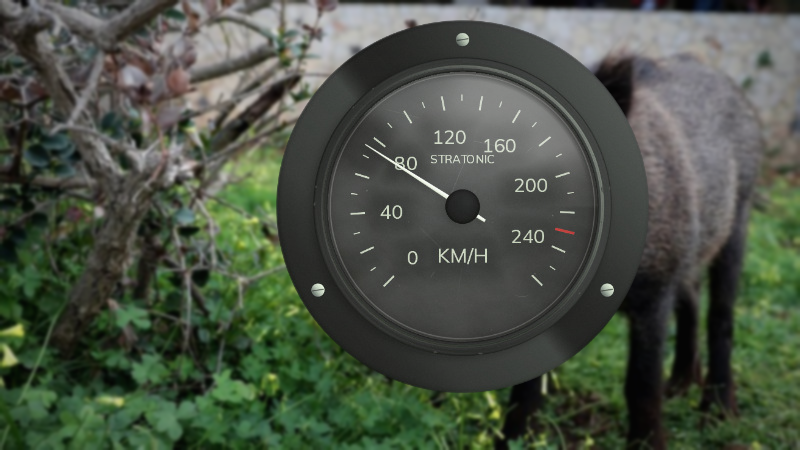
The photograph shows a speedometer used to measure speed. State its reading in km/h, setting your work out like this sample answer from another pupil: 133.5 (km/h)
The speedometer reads 75 (km/h)
